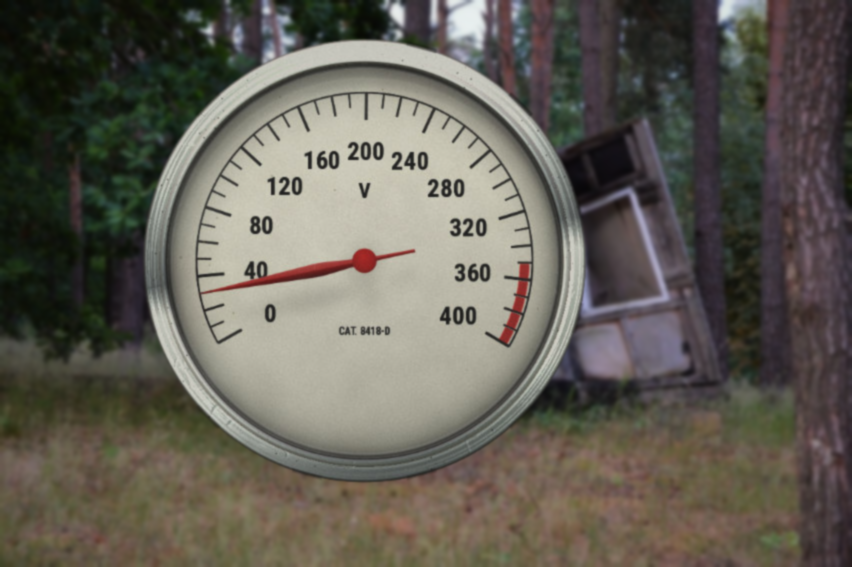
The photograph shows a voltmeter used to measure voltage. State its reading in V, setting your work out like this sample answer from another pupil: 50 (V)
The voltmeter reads 30 (V)
